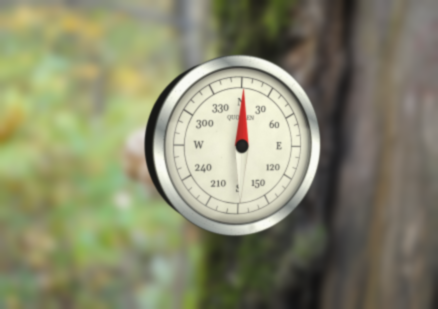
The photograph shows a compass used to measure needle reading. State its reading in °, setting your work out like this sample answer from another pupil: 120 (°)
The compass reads 0 (°)
